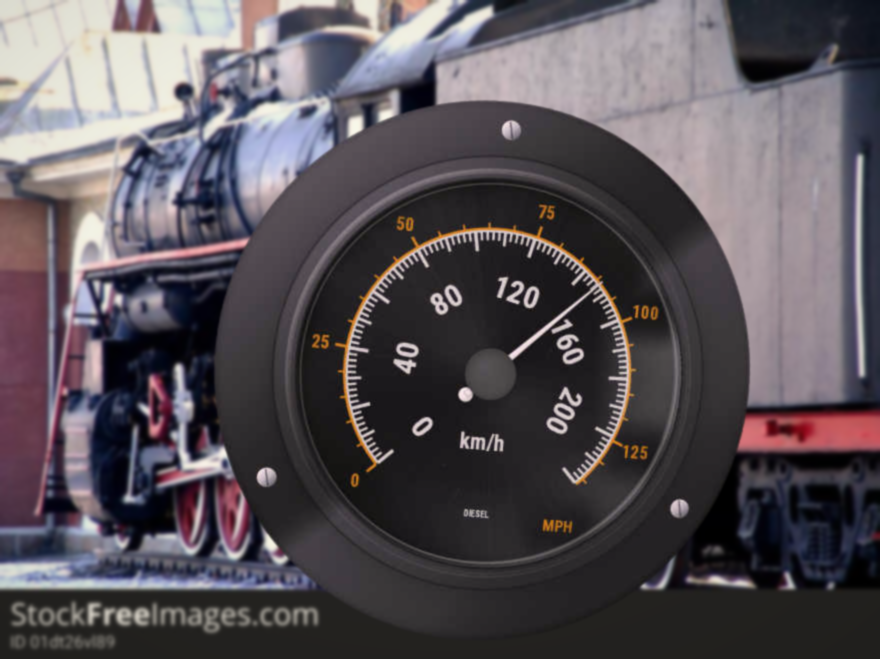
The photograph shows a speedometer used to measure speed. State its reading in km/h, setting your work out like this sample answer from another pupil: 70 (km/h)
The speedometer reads 146 (km/h)
